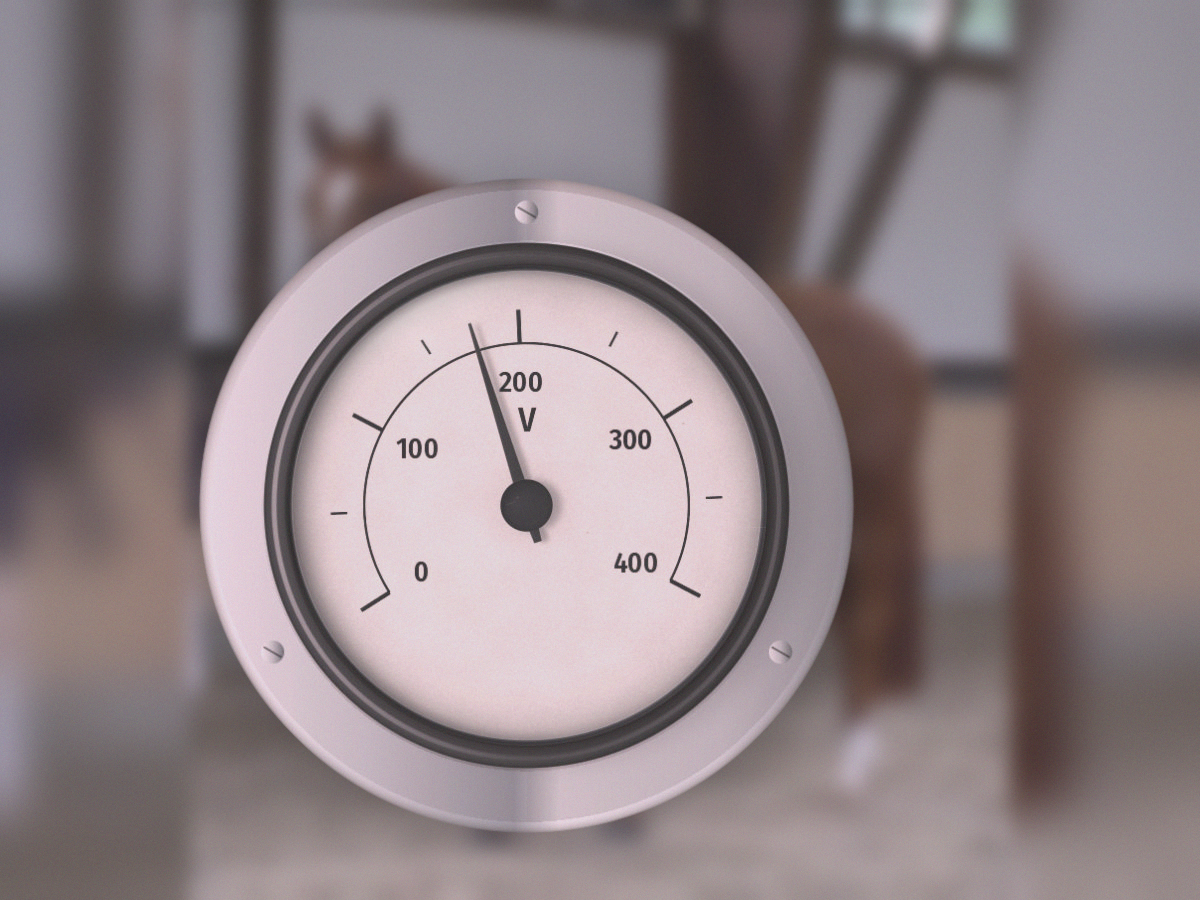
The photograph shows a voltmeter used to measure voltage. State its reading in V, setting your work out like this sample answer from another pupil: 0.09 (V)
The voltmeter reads 175 (V)
